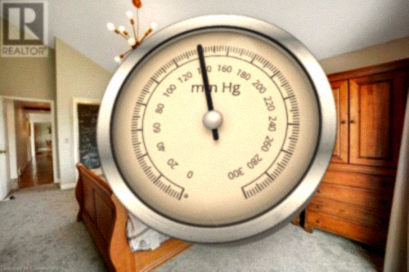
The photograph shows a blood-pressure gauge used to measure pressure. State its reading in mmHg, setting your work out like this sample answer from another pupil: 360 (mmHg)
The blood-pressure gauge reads 140 (mmHg)
